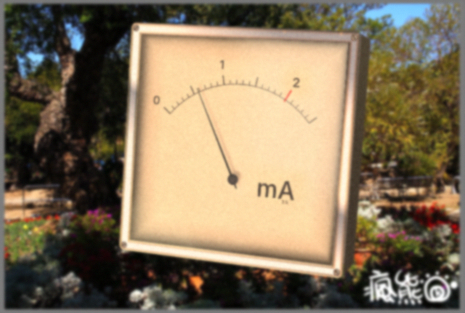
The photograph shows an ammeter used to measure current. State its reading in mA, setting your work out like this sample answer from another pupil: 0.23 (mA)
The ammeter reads 0.6 (mA)
